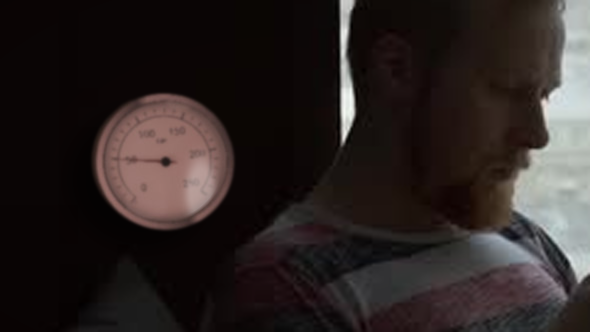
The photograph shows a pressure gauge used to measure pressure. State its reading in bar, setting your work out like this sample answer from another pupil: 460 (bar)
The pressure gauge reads 50 (bar)
